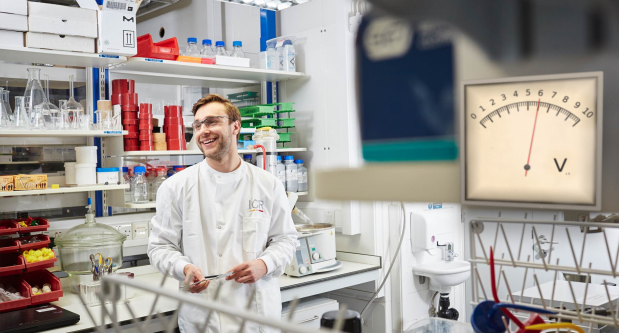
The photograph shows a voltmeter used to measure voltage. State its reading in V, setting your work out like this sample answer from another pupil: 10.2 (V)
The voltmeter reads 6 (V)
